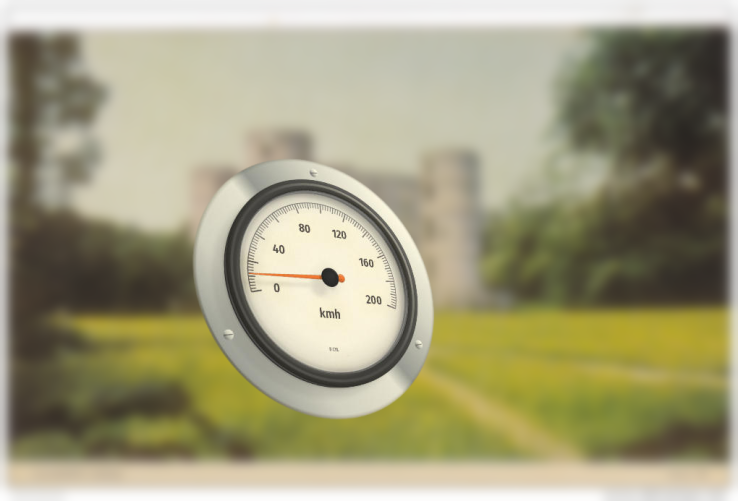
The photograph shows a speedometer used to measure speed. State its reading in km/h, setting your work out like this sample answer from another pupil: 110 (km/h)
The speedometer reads 10 (km/h)
